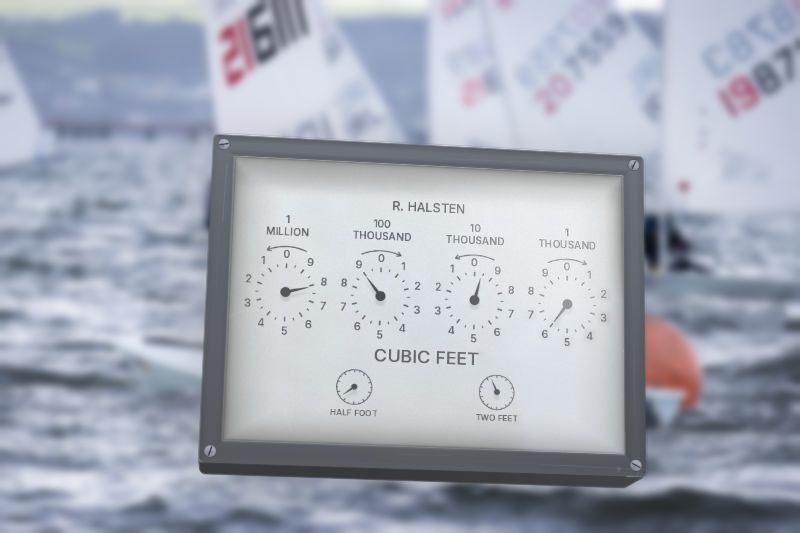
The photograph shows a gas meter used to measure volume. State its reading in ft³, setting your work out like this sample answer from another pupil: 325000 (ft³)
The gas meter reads 789600 (ft³)
